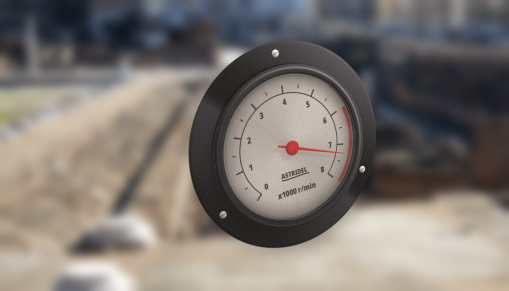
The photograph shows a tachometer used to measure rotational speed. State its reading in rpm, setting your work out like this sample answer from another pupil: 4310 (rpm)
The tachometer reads 7250 (rpm)
